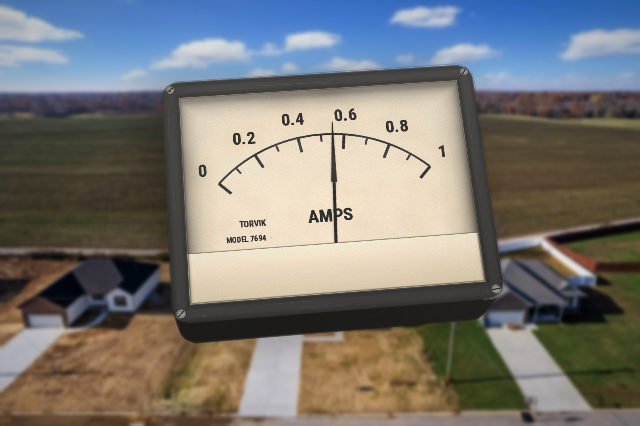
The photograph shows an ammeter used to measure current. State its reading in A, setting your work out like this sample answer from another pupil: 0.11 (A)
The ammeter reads 0.55 (A)
